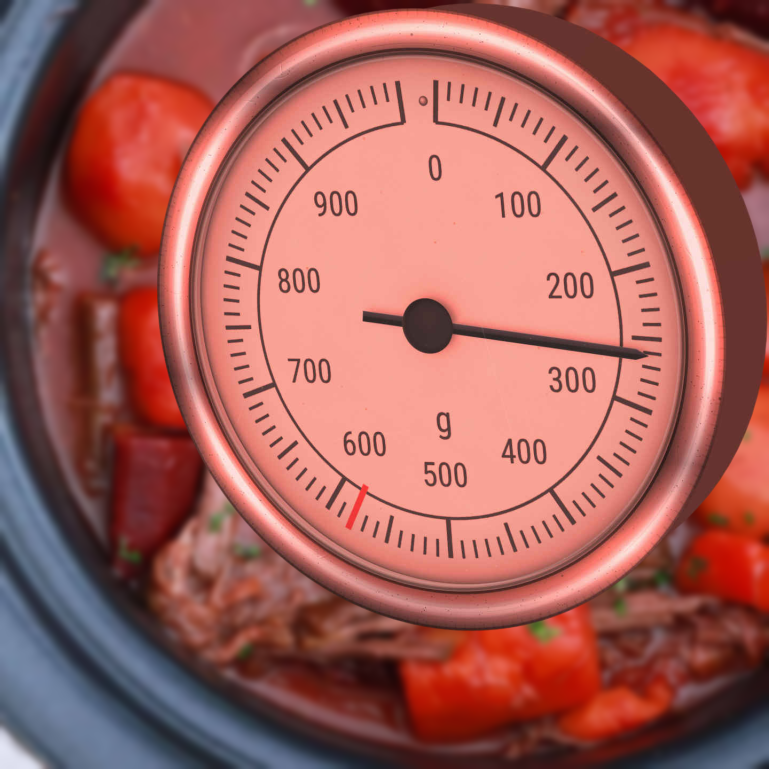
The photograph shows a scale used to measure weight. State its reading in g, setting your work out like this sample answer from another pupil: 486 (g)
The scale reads 260 (g)
